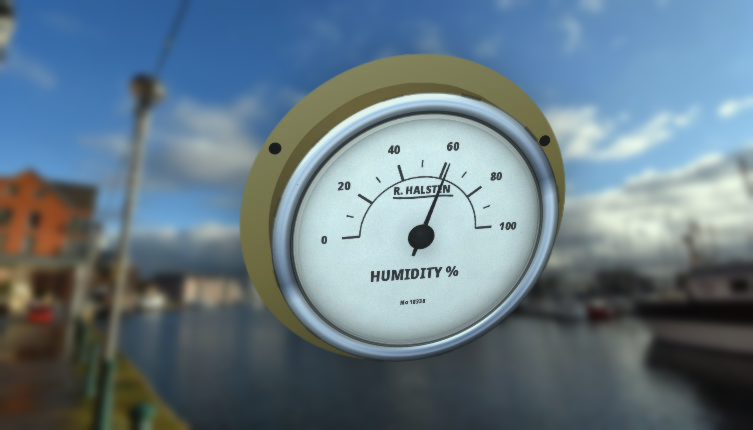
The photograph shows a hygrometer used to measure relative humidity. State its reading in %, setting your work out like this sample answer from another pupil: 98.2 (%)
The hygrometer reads 60 (%)
